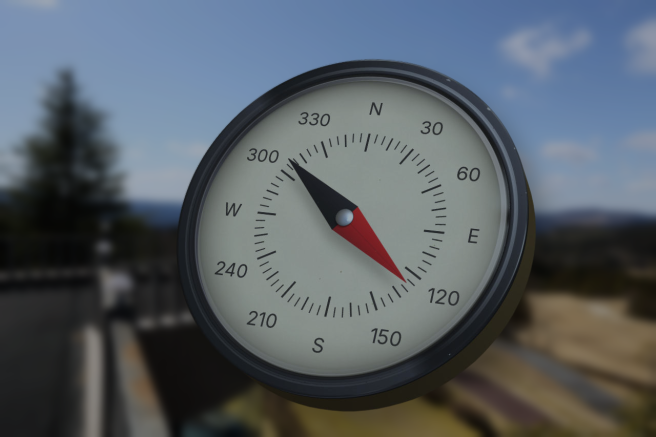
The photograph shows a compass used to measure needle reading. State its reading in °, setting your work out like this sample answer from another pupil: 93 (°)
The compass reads 127.5 (°)
